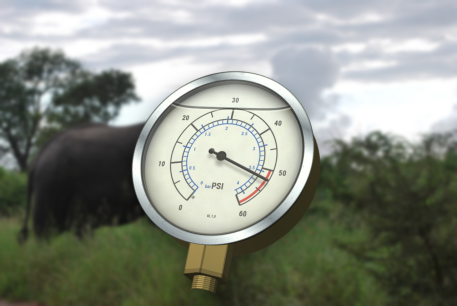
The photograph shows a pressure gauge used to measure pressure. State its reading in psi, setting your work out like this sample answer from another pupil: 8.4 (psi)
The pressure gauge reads 52.5 (psi)
